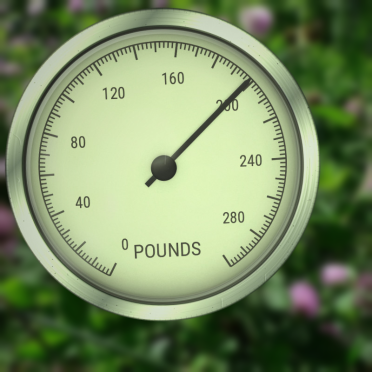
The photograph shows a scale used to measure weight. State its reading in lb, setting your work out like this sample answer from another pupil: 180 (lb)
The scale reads 198 (lb)
